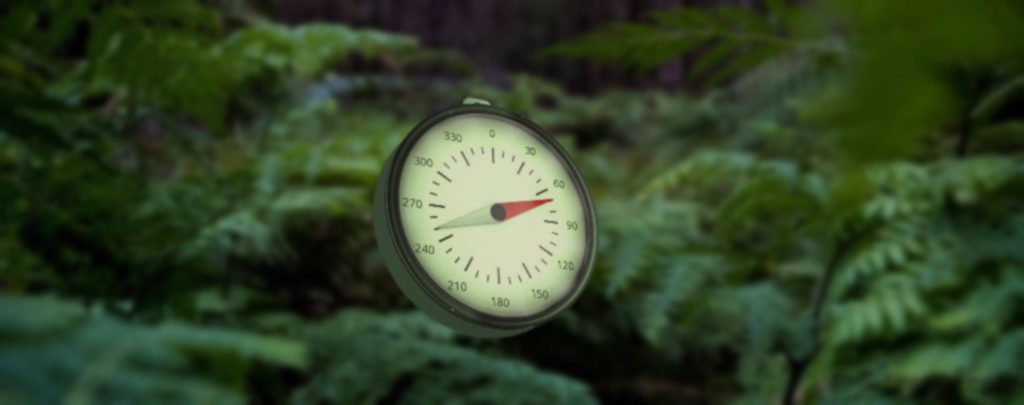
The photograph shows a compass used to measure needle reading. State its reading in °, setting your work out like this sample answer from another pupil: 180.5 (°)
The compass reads 70 (°)
